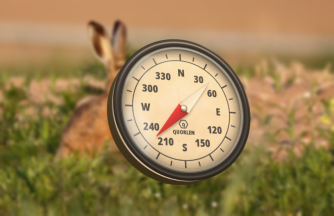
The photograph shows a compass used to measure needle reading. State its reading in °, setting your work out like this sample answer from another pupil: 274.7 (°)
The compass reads 225 (°)
